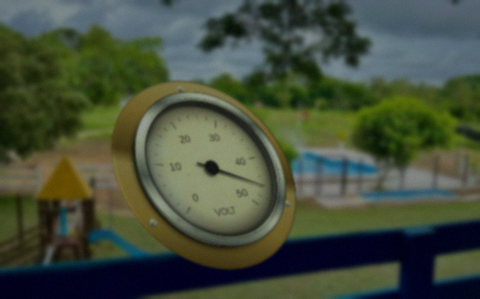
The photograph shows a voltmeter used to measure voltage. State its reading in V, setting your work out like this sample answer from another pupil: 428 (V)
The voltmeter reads 46 (V)
